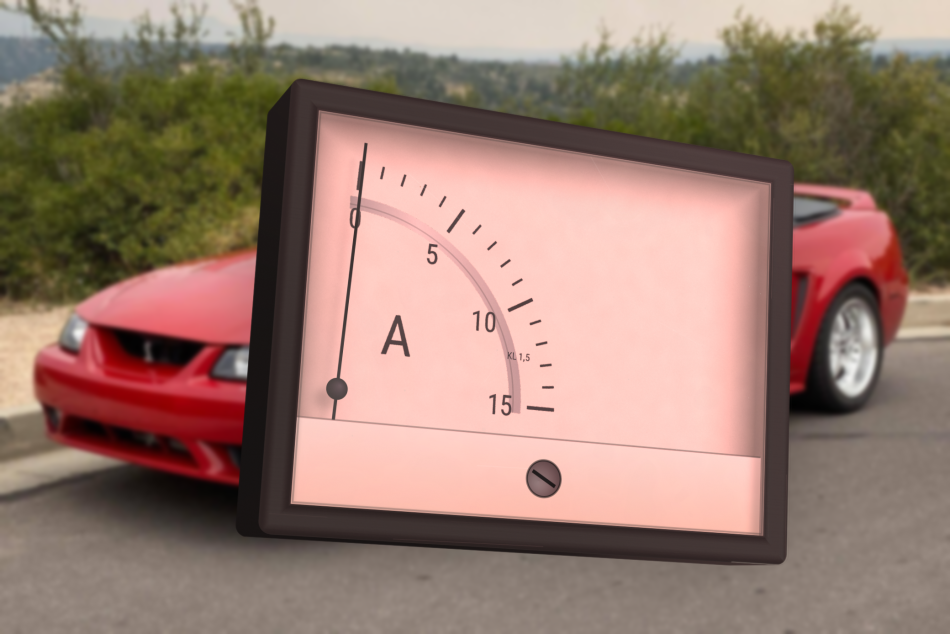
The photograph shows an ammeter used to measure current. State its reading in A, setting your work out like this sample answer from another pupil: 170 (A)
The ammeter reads 0 (A)
